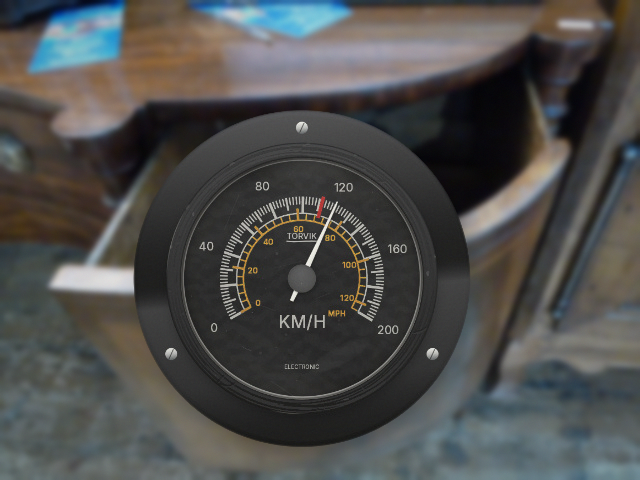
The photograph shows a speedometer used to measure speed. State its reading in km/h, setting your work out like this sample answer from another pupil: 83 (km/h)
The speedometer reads 120 (km/h)
